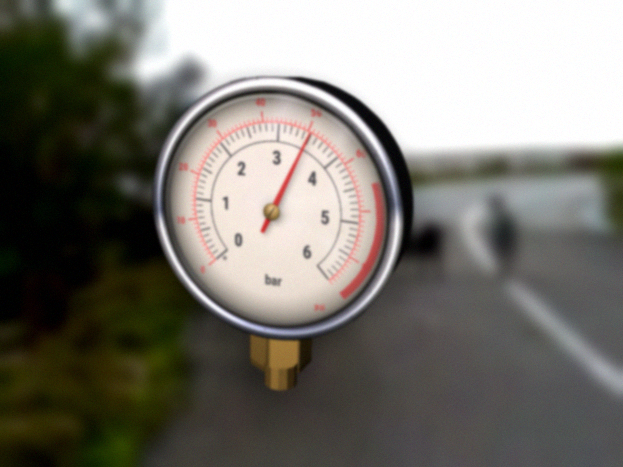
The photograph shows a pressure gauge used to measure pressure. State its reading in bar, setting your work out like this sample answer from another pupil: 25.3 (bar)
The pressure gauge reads 3.5 (bar)
